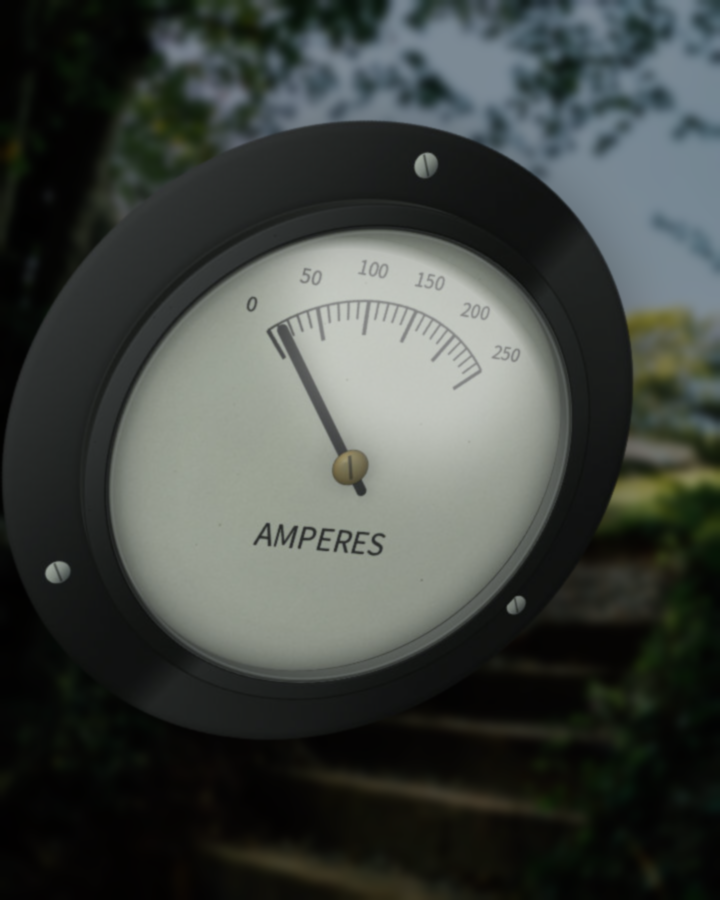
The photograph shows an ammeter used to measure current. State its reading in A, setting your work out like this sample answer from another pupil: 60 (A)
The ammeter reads 10 (A)
